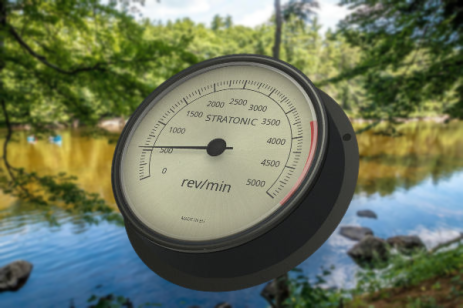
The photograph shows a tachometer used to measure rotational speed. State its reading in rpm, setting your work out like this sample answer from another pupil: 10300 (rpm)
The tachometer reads 500 (rpm)
